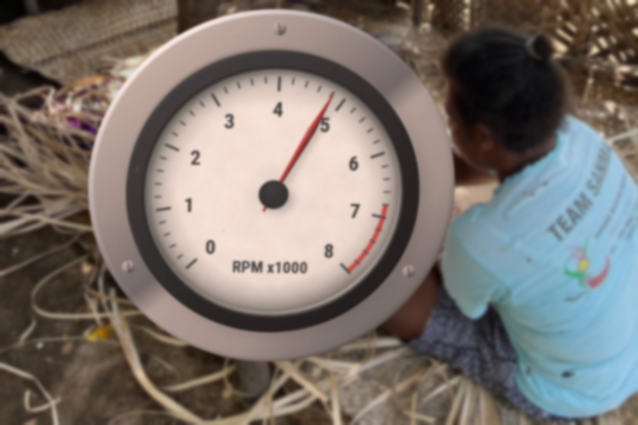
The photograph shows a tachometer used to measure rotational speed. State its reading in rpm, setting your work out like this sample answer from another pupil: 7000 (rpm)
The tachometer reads 4800 (rpm)
